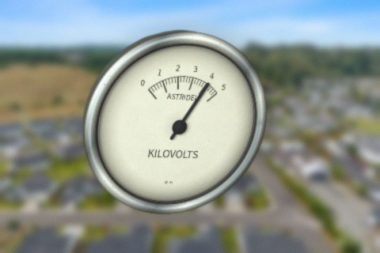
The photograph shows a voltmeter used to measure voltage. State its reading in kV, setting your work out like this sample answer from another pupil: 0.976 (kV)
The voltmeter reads 4 (kV)
